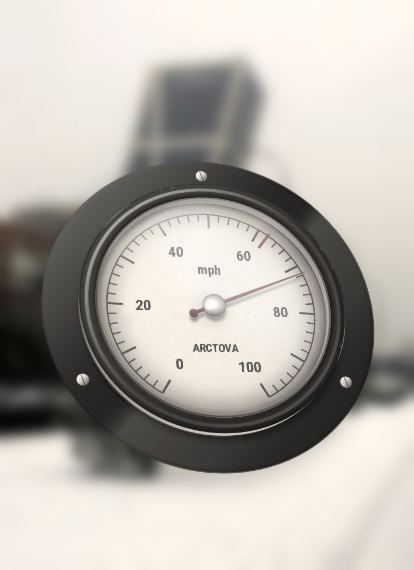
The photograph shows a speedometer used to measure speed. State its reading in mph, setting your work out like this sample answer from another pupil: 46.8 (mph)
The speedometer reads 72 (mph)
